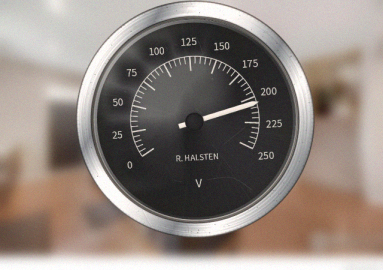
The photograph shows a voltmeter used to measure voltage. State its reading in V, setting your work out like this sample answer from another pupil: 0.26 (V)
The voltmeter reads 205 (V)
